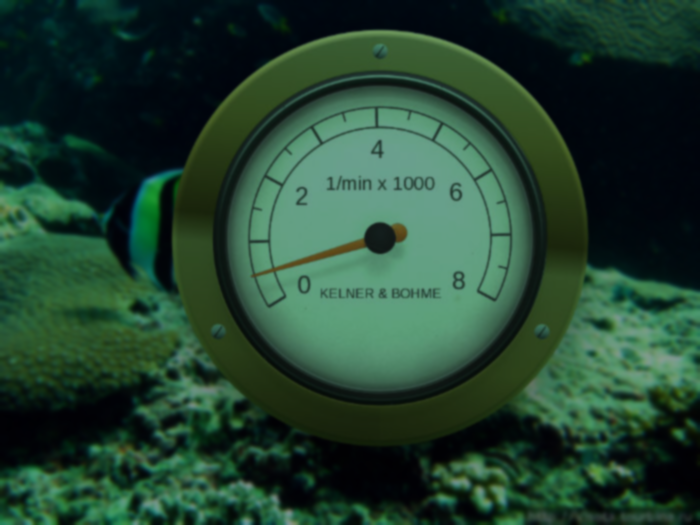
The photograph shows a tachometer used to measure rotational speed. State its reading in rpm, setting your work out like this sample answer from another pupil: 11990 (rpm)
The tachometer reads 500 (rpm)
